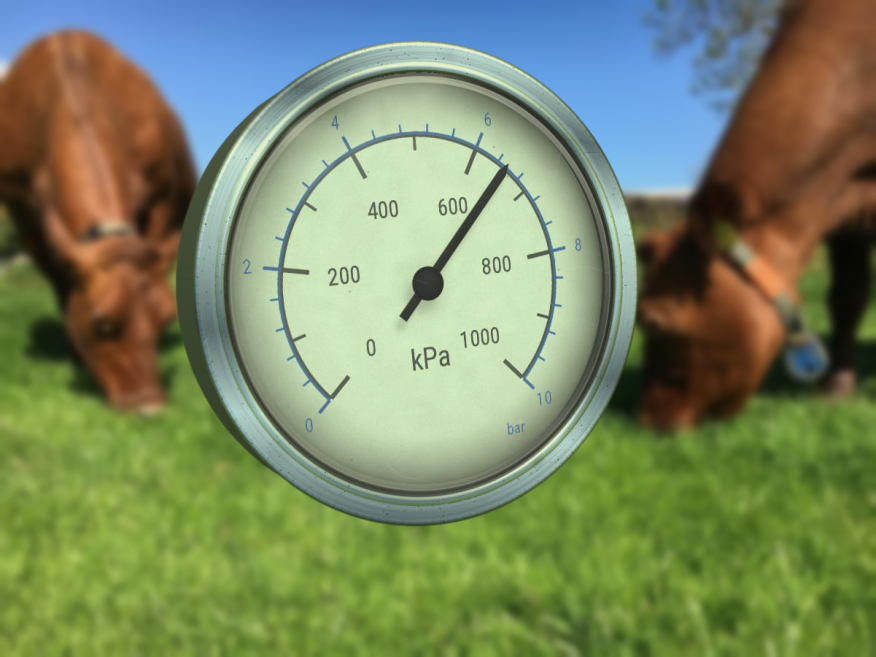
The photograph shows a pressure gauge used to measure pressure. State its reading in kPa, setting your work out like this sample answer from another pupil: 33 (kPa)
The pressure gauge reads 650 (kPa)
